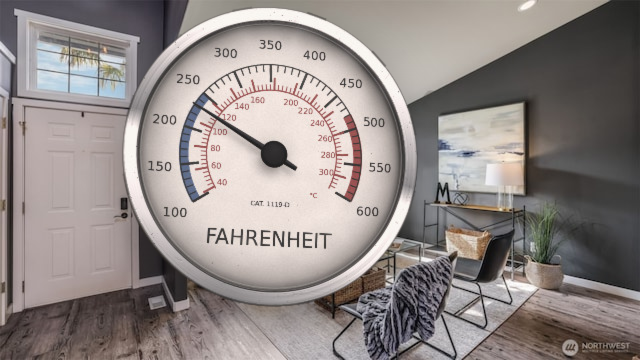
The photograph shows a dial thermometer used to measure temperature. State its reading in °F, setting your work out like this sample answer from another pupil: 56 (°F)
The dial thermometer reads 230 (°F)
